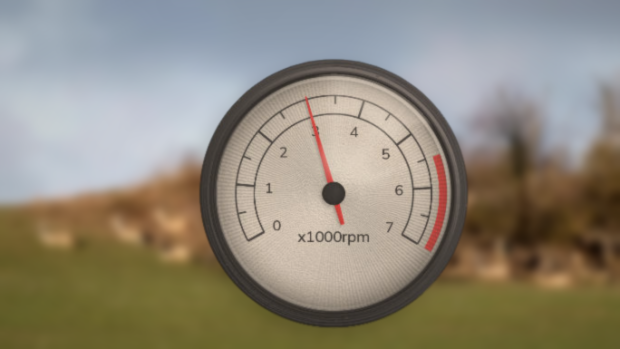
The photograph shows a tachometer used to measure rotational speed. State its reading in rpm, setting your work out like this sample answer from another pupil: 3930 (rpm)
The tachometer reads 3000 (rpm)
